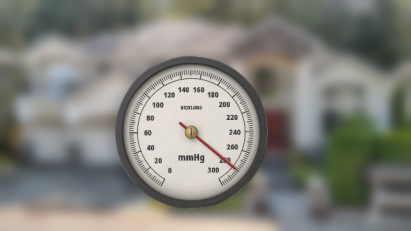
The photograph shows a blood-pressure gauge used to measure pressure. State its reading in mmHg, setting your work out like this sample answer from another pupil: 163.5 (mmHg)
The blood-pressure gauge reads 280 (mmHg)
